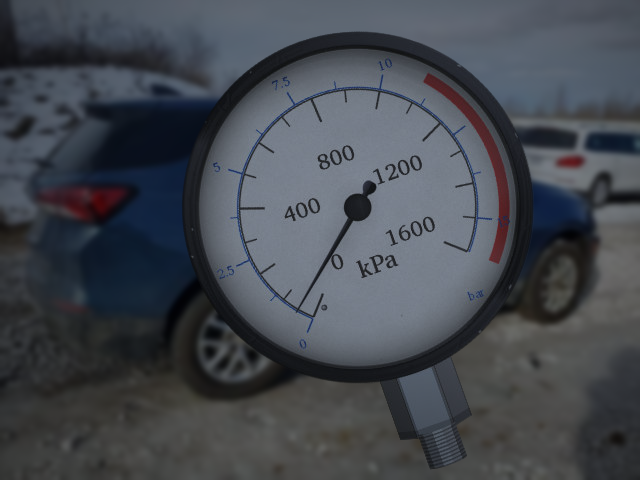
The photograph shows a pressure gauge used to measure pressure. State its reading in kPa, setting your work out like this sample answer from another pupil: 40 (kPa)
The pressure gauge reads 50 (kPa)
